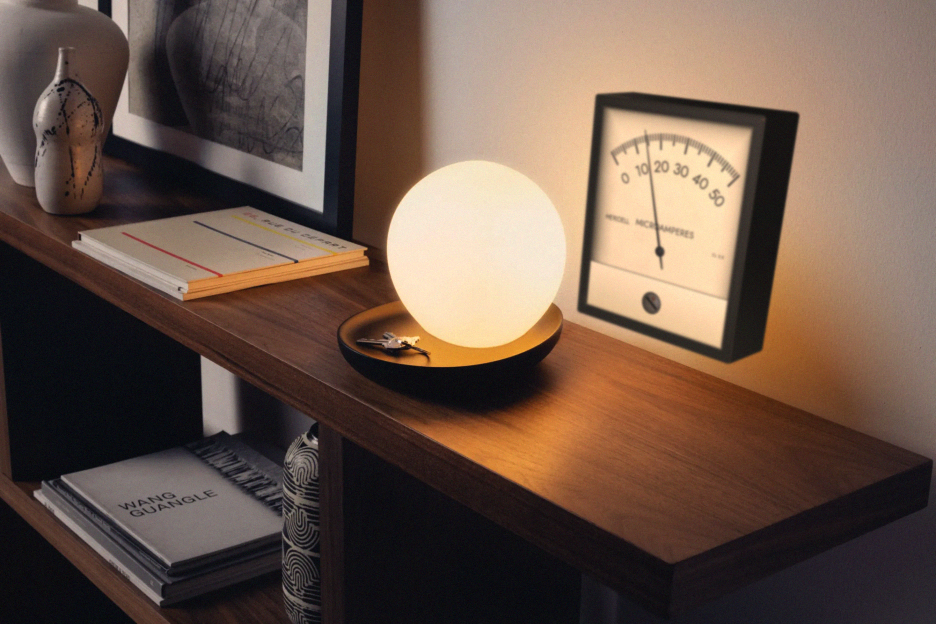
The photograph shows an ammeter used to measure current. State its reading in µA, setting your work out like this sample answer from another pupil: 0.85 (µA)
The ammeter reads 15 (µA)
